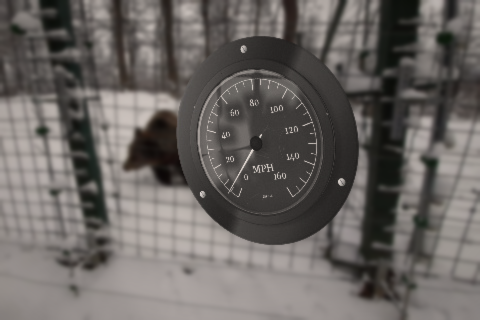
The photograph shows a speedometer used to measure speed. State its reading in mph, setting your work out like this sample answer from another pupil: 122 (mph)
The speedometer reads 5 (mph)
